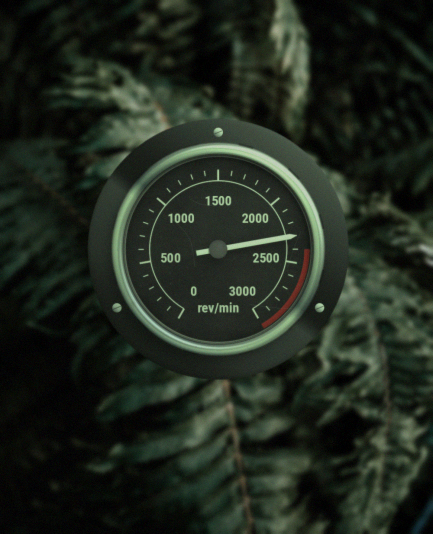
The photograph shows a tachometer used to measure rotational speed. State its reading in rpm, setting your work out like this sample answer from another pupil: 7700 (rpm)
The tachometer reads 2300 (rpm)
